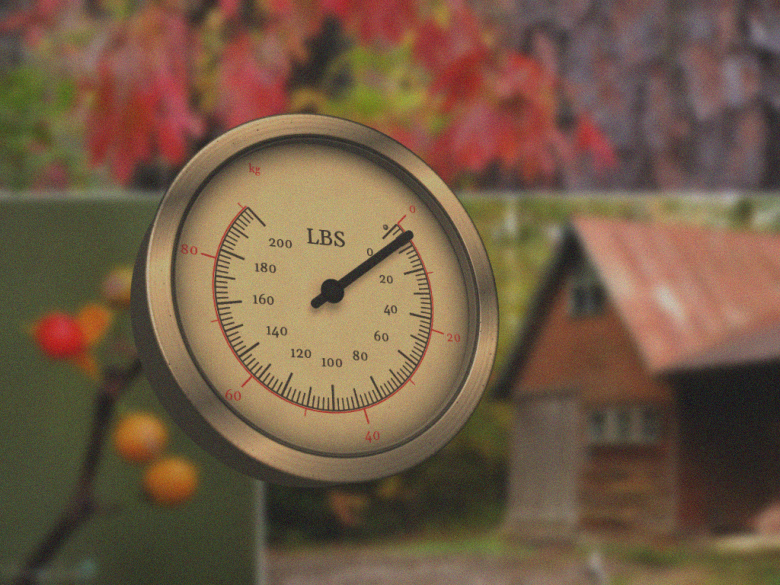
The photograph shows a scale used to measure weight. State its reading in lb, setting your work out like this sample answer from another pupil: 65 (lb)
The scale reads 6 (lb)
